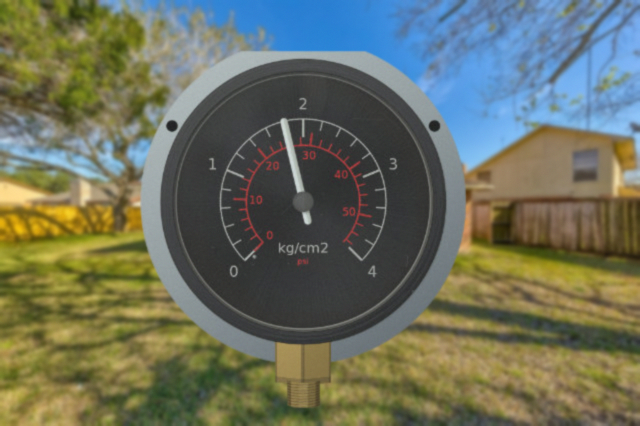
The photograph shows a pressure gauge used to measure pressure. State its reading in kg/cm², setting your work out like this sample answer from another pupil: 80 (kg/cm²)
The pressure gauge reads 1.8 (kg/cm²)
